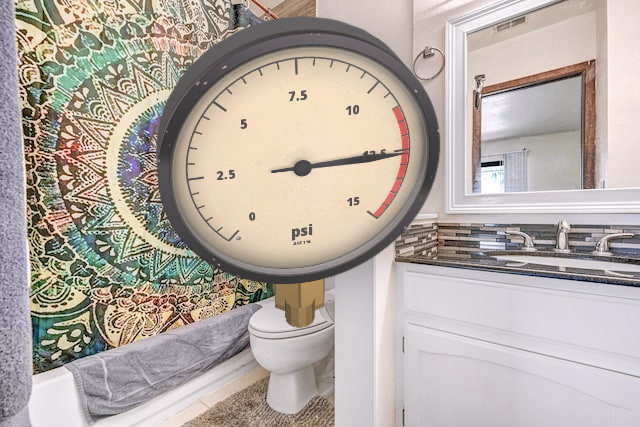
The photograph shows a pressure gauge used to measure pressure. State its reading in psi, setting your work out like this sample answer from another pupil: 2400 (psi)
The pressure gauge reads 12.5 (psi)
